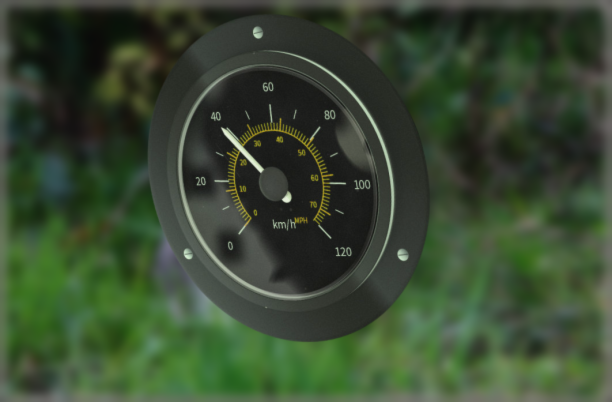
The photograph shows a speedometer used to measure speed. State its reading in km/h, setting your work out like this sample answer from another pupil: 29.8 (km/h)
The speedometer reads 40 (km/h)
